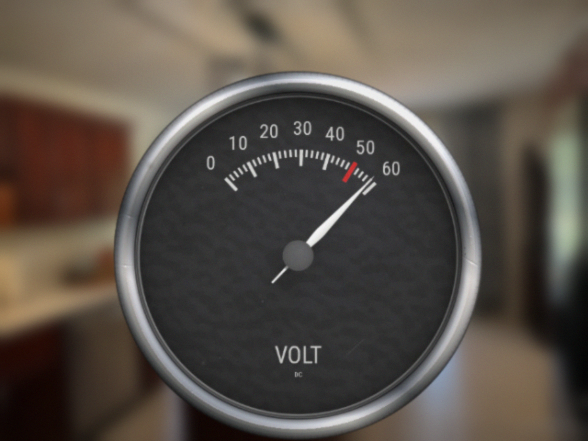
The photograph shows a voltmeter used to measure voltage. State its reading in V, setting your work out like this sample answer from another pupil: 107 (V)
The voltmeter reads 58 (V)
